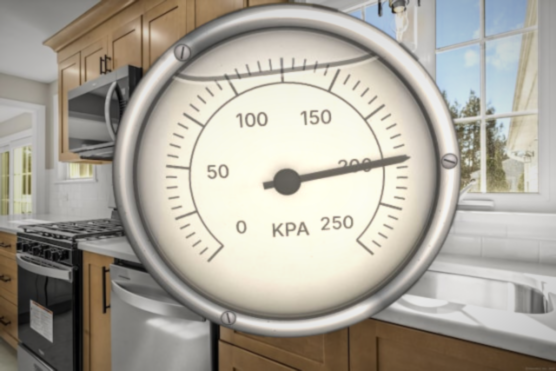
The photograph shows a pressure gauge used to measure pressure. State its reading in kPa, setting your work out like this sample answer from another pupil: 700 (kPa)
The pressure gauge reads 200 (kPa)
